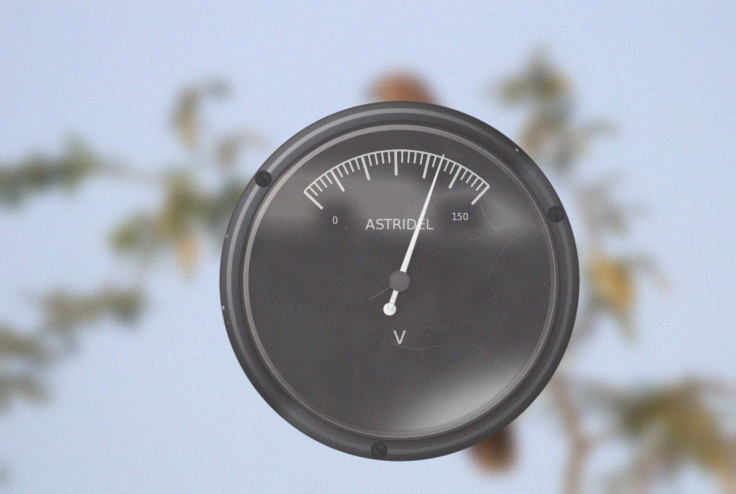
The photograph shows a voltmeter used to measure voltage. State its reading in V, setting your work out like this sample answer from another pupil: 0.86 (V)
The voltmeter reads 110 (V)
